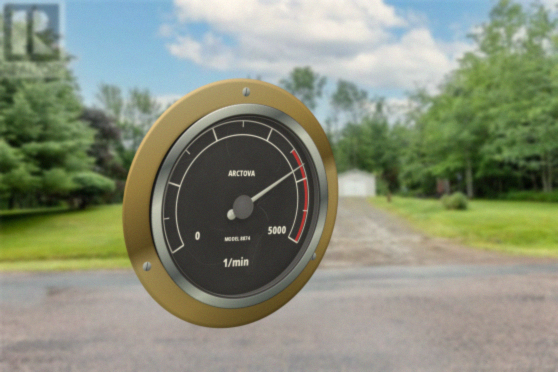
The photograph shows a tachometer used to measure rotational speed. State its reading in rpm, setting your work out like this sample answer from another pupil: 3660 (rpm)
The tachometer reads 3750 (rpm)
